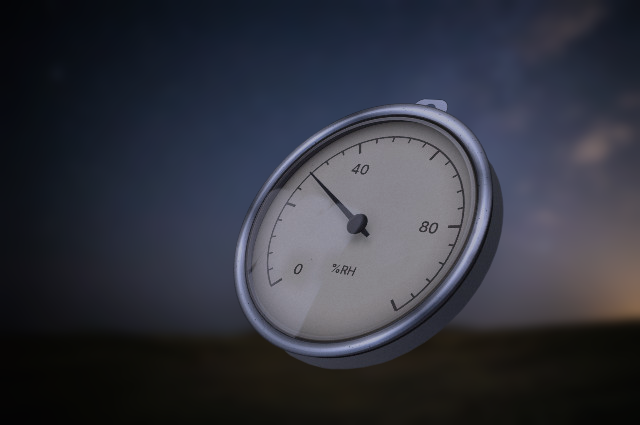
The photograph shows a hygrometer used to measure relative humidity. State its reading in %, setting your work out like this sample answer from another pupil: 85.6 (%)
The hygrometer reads 28 (%)
